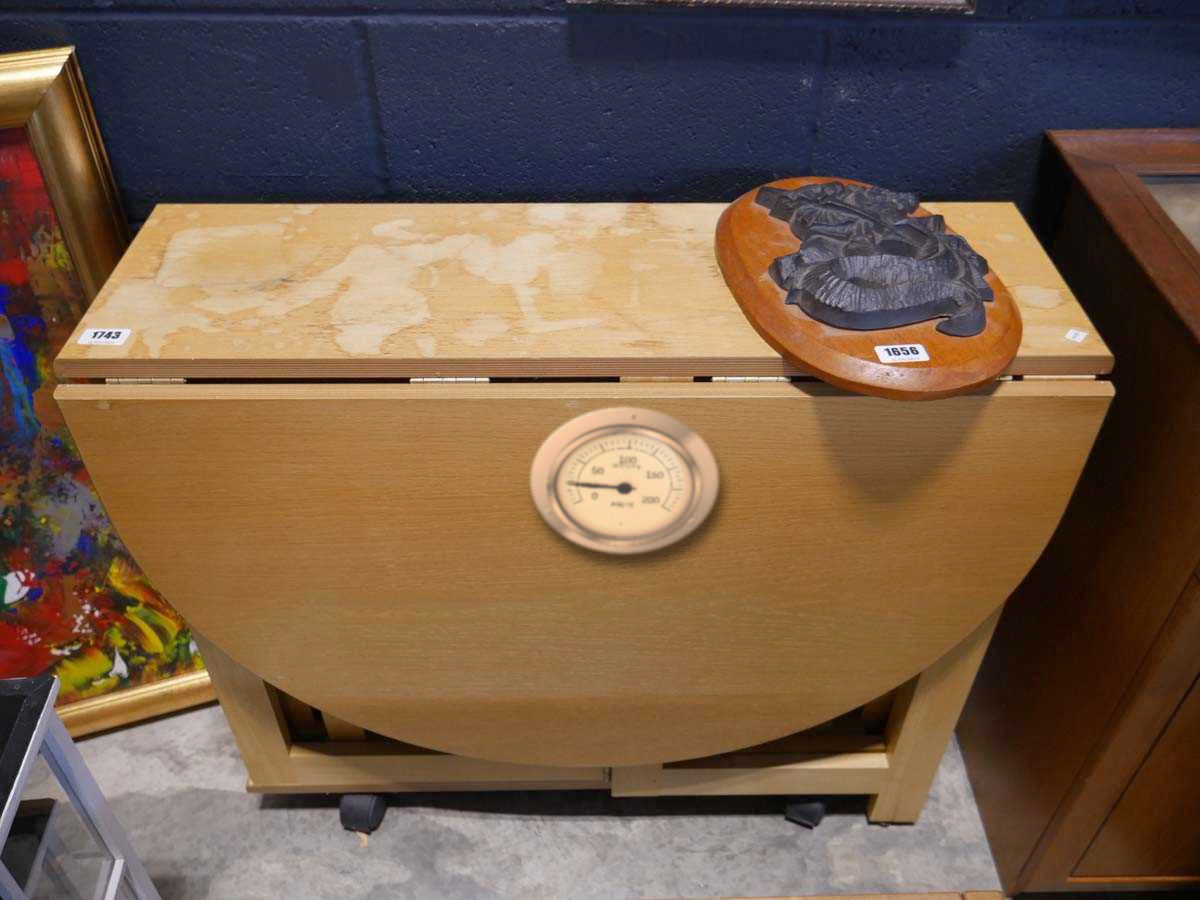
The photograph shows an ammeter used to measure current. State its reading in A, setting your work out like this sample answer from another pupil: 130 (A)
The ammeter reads 25 (A)
